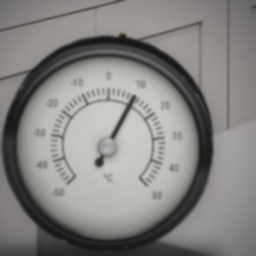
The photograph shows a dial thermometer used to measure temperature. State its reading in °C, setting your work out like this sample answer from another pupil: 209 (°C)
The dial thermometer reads 10 (°C)
